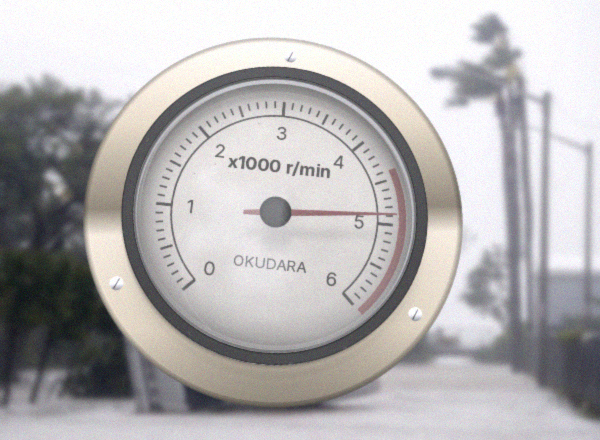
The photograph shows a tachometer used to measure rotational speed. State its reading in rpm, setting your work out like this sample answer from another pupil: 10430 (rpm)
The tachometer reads 4900 (rpm)
